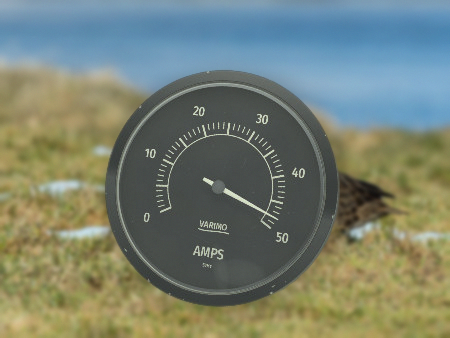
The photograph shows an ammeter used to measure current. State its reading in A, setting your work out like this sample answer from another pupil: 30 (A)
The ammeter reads 48 (A)
